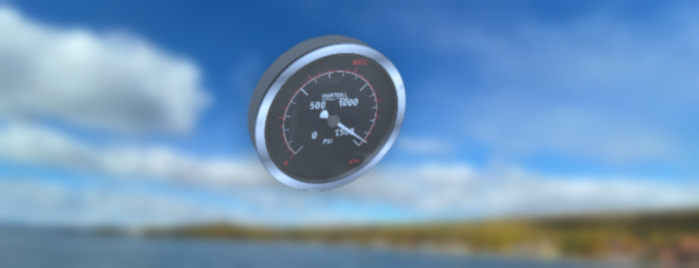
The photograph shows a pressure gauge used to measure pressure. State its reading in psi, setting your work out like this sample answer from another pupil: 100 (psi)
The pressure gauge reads 1450 (psi)
